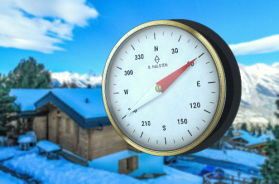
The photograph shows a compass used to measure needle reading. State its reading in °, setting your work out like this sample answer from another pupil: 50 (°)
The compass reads 60 (°)
